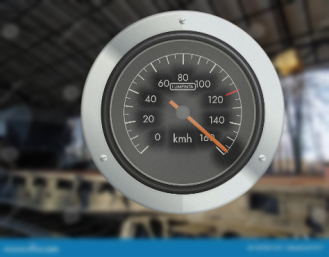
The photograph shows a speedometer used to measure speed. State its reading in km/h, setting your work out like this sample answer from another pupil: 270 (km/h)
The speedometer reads 157.5 (km/h)
